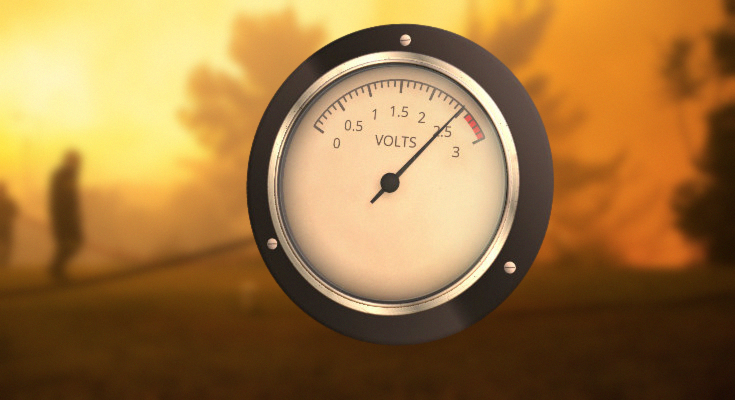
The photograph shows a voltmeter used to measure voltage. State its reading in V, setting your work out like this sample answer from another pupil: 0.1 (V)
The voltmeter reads 2.5 (V)
